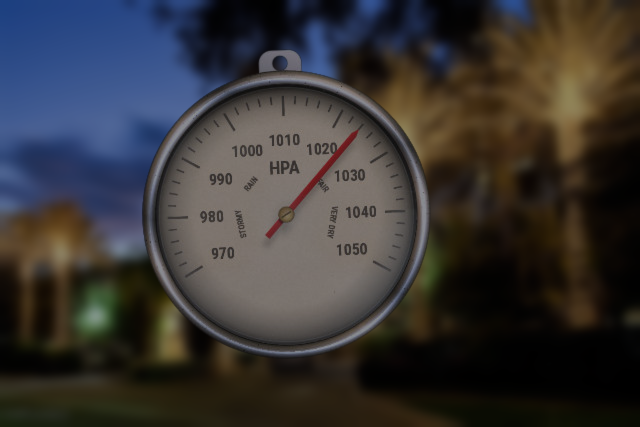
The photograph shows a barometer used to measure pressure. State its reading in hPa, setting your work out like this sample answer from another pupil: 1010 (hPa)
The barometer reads 1024 (hPa)
